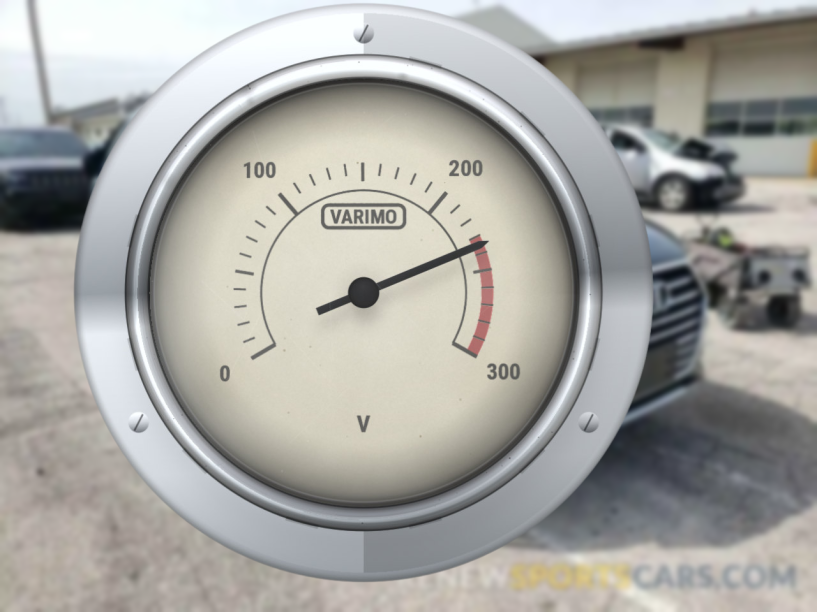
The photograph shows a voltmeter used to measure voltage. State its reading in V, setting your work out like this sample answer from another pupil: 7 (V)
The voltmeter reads 235 (V)
